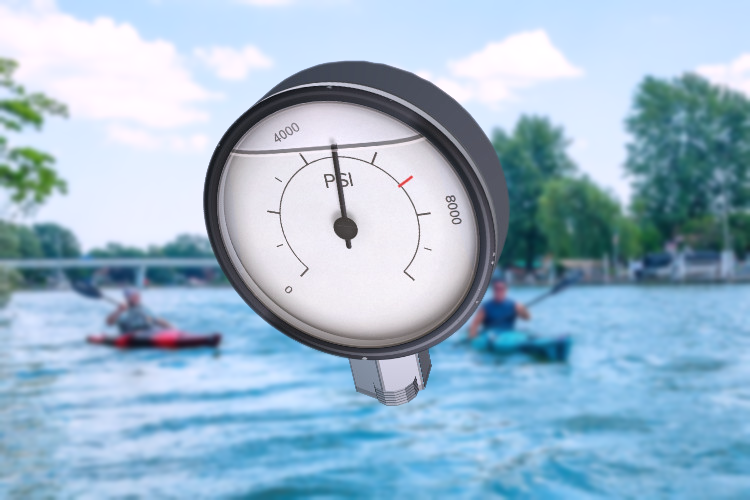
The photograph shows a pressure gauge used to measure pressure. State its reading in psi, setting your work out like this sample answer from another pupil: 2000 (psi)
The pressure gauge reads 5000 (psi)
